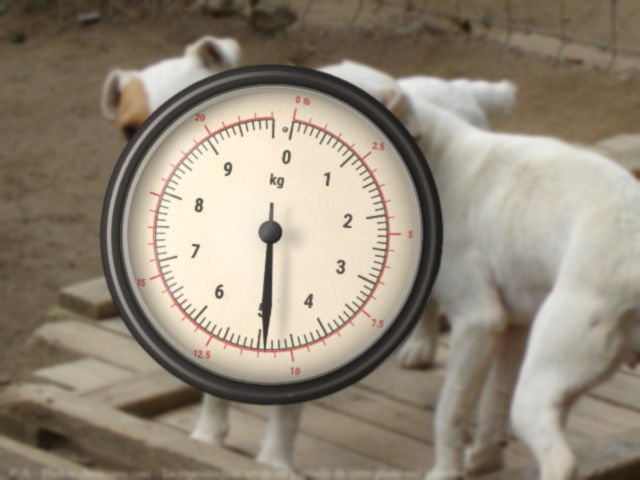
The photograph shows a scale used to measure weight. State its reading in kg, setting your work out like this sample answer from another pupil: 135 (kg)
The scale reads 4.9 (kg)
